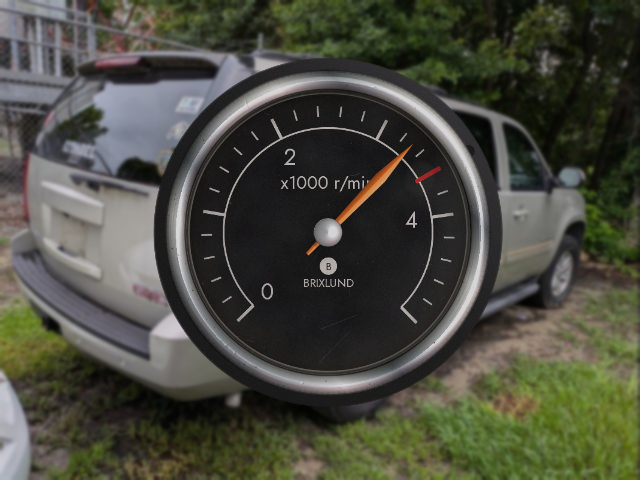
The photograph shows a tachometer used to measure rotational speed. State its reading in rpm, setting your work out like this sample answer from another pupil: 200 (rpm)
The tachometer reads 3300 (rpm)
